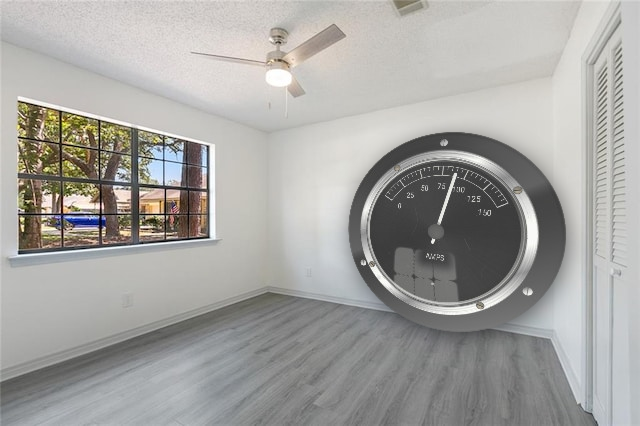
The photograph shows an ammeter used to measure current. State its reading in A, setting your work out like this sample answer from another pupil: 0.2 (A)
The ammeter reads 90 (A)
